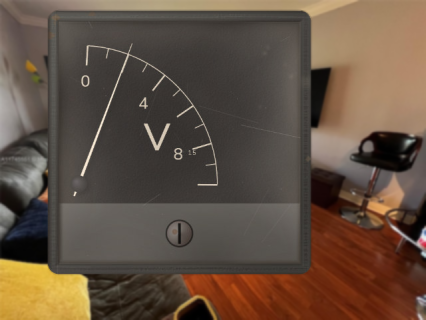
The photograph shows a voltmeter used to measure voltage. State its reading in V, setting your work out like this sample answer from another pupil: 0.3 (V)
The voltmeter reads 2 (V)
